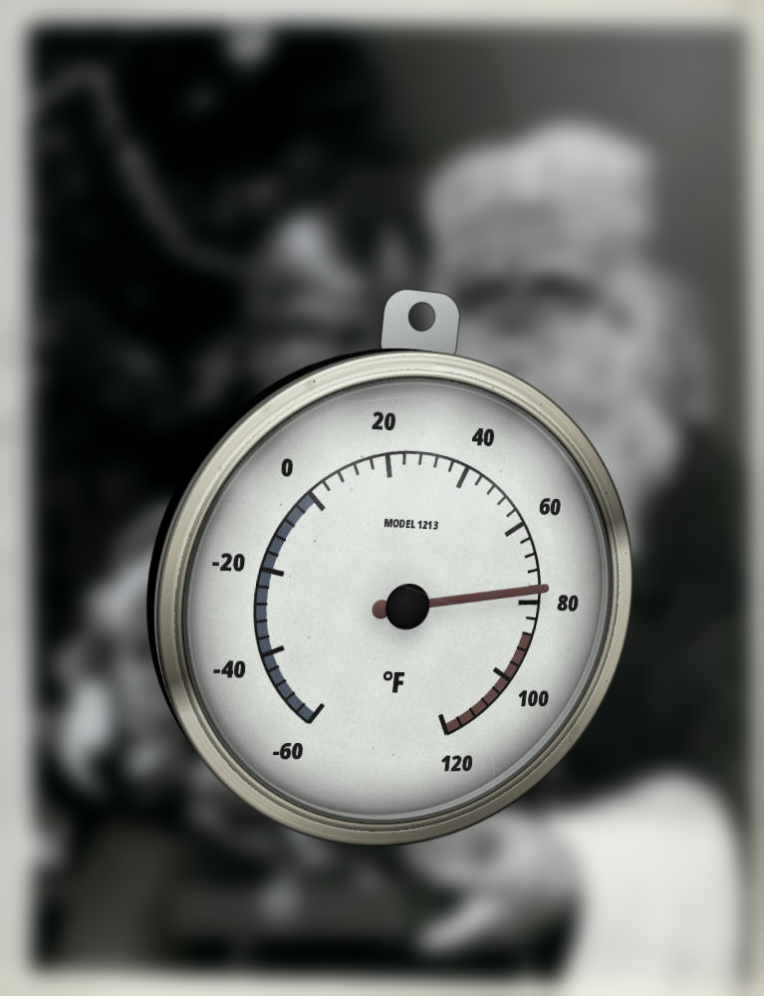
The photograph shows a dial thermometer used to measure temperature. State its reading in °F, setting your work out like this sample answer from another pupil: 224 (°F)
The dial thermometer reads 76 (°F)
